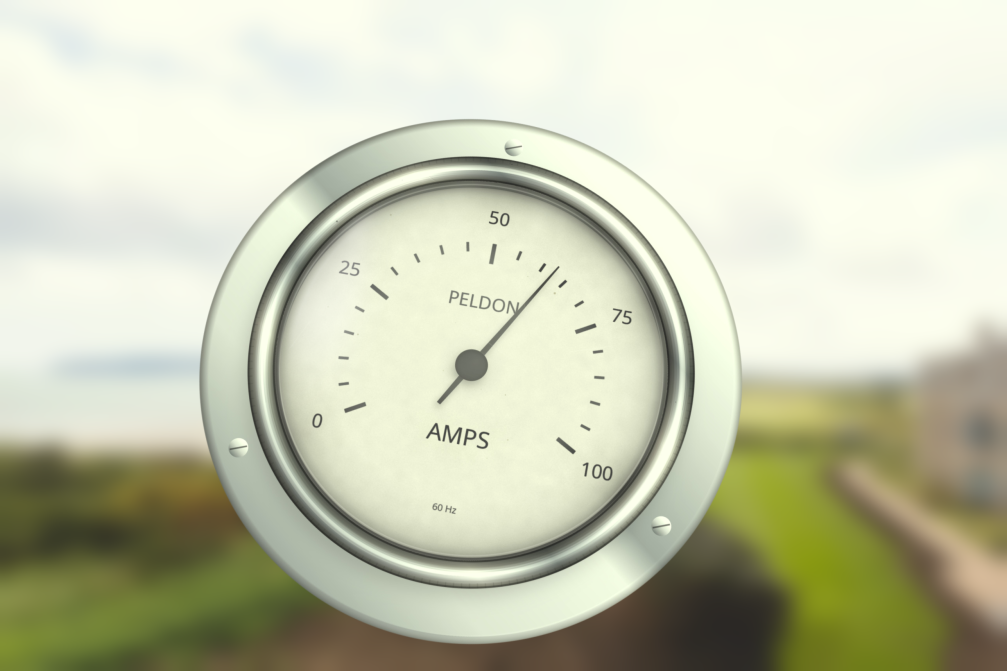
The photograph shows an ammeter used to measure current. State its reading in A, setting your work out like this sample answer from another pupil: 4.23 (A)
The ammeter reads 62.5 (A)
